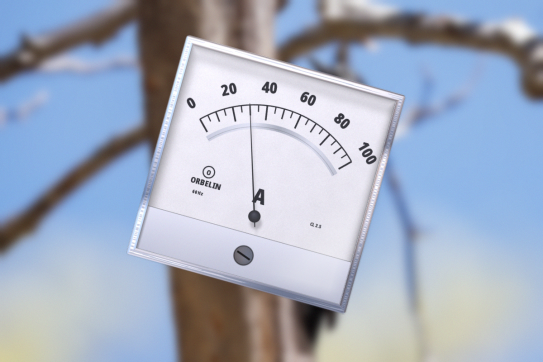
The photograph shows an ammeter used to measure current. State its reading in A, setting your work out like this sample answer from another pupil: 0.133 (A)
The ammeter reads 30 (A)
